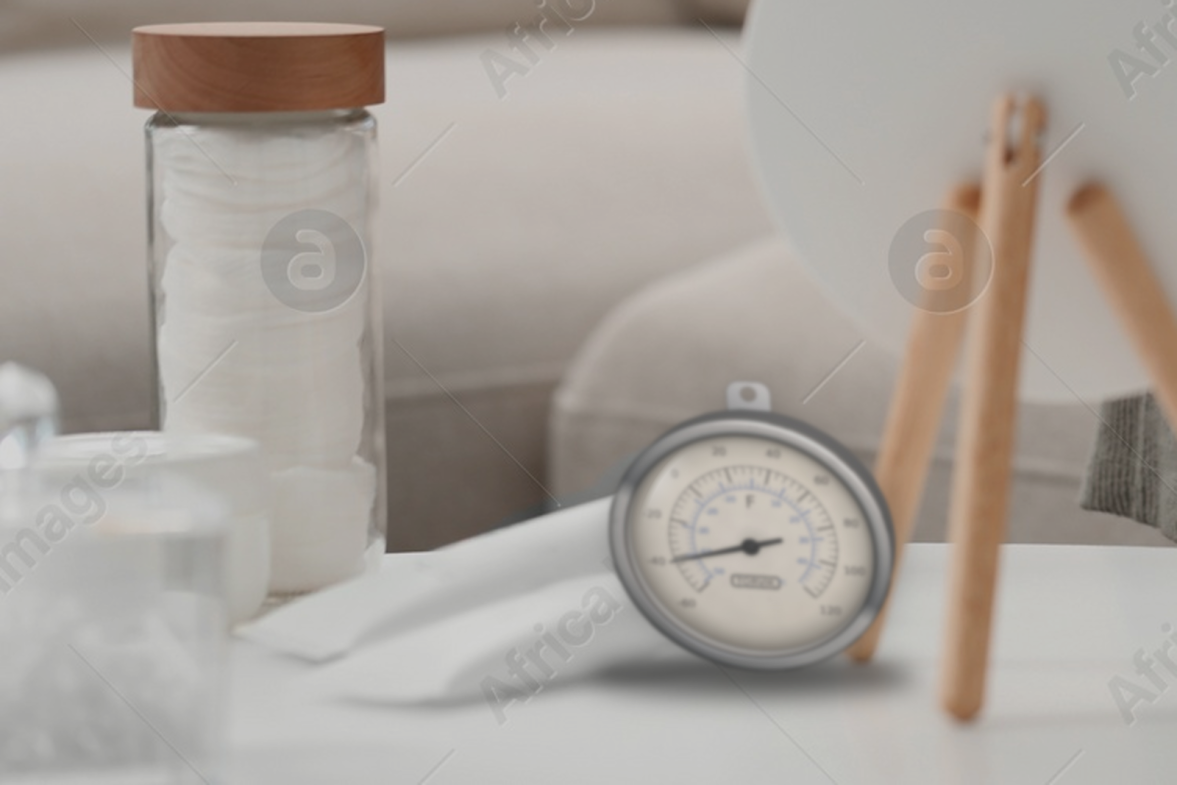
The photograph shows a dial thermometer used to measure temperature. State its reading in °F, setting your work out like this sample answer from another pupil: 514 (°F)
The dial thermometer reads -40 (°F)
